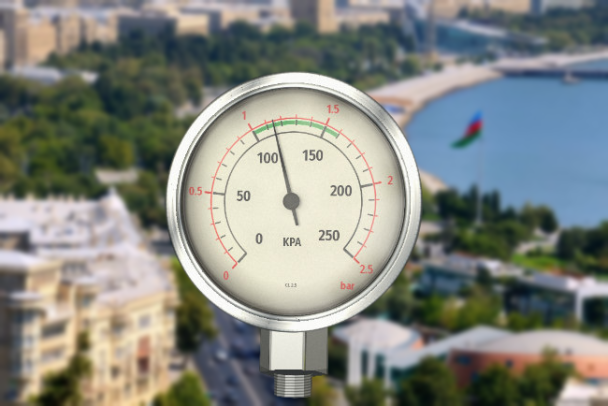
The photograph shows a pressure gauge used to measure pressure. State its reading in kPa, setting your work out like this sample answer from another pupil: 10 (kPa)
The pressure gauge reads 115 (kPa)
